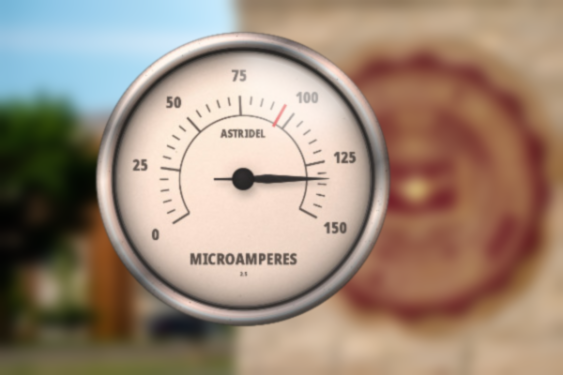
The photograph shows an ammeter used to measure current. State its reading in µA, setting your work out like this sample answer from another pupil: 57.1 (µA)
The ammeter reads 132.5 (µA)
